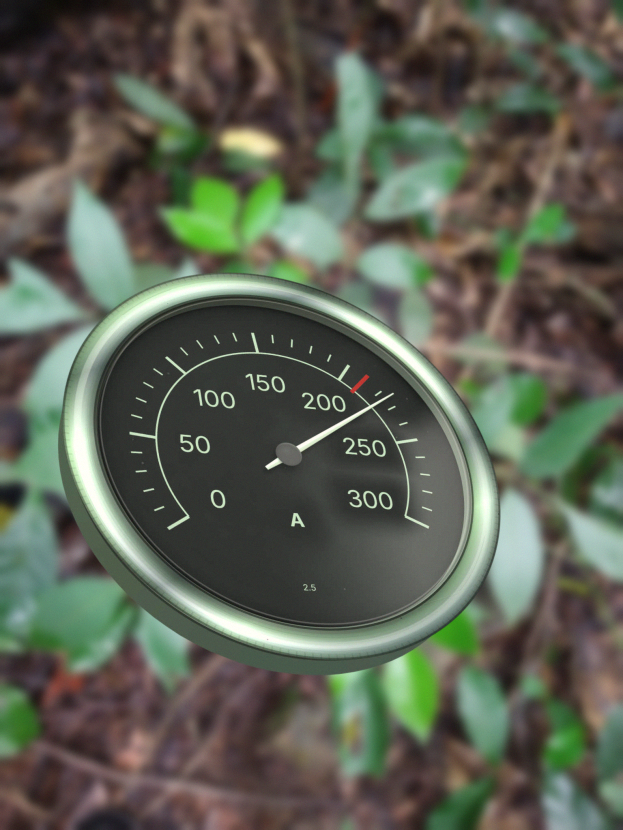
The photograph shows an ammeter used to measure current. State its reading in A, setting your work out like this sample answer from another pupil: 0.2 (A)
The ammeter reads 225 (A)
